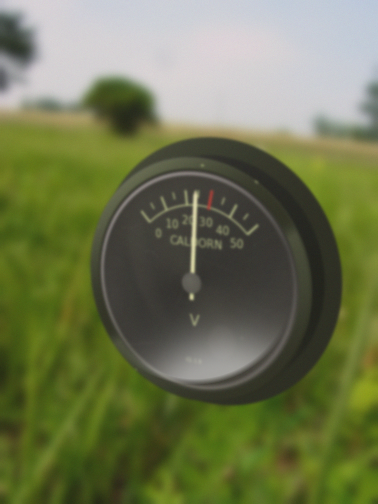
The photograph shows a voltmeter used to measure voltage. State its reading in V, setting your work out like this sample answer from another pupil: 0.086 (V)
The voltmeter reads 25 (V)
